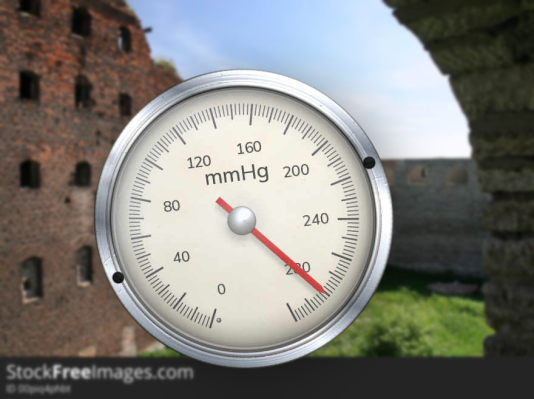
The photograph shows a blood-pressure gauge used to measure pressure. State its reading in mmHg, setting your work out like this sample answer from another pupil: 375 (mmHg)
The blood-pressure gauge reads 280 (mmHg)
